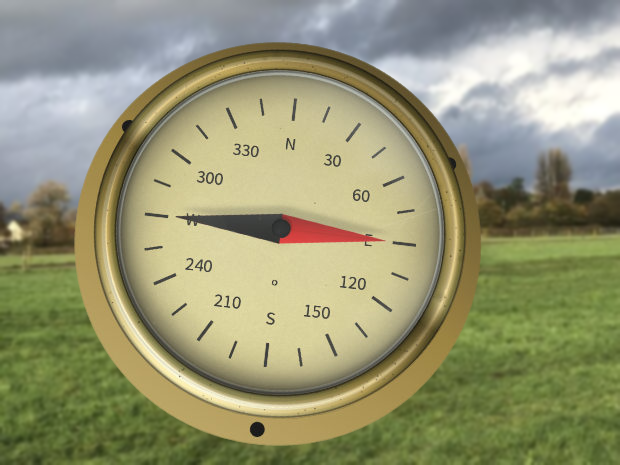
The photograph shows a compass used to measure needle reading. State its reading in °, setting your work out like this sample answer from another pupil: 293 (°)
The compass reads 90 (°)
